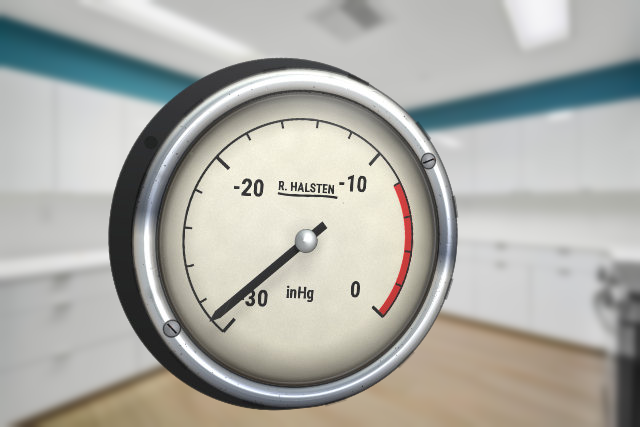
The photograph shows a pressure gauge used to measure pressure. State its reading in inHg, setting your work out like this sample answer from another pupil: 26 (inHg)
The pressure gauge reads -29 (inHg)
